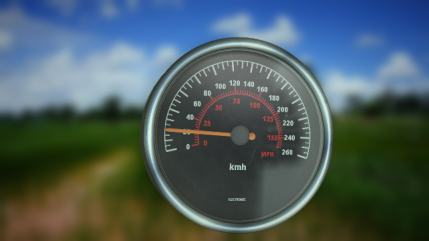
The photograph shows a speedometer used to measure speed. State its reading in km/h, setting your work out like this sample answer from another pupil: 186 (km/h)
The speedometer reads 20 (km/h)
